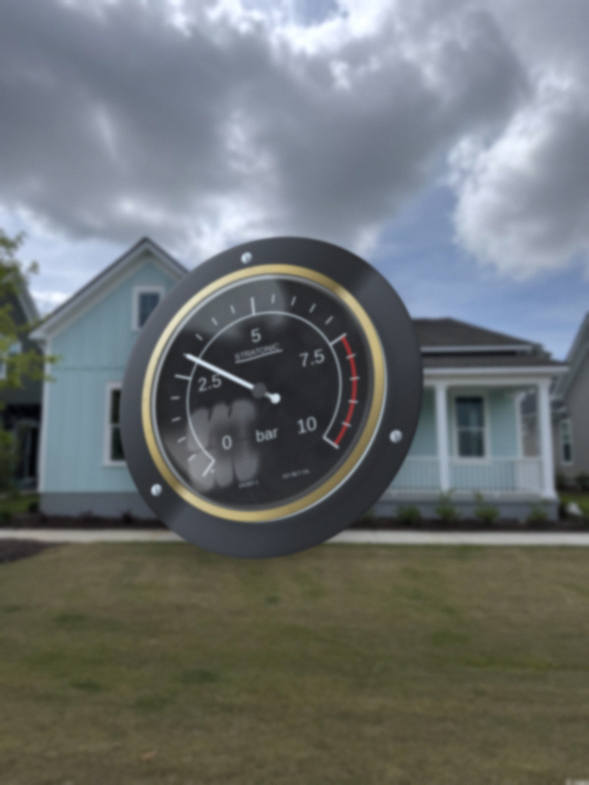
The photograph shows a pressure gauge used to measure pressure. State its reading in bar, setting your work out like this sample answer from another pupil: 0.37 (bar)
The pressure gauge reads 3 (bar)
